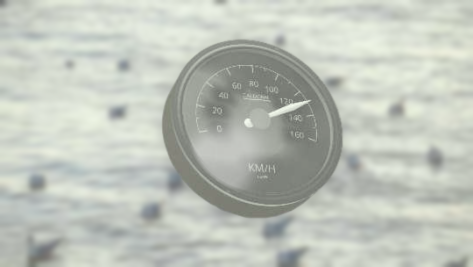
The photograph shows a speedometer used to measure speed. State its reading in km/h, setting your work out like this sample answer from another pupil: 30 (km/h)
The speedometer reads 130 (km/h)
